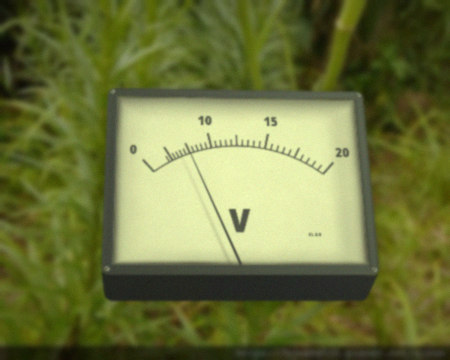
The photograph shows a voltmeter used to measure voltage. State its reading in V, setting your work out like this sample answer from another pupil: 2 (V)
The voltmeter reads 7.5 (V)
